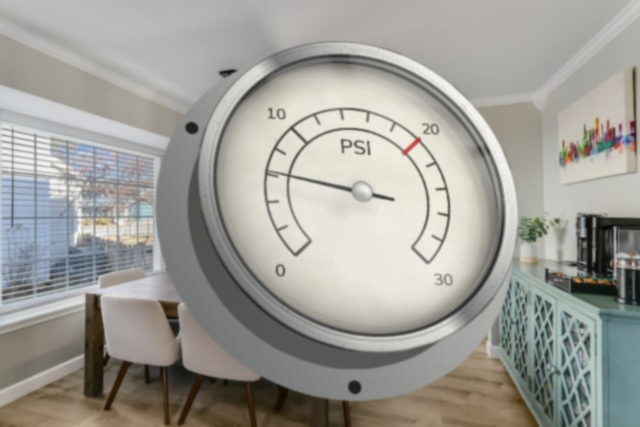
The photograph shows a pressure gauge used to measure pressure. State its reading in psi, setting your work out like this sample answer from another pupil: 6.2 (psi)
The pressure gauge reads 6 (psi)
